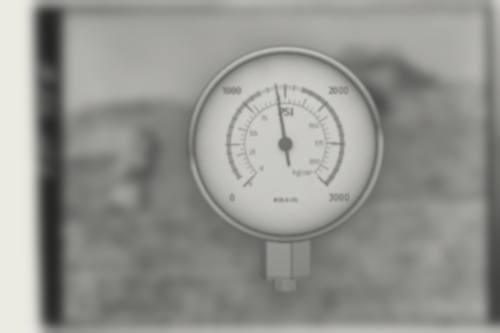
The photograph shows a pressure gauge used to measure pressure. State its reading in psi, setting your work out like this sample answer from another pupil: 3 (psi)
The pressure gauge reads 1400 (psi)
